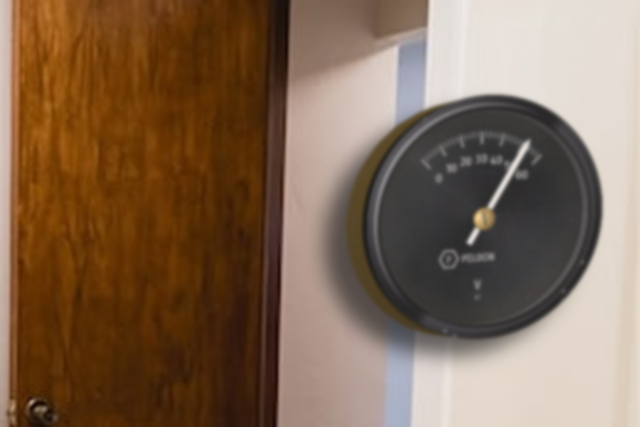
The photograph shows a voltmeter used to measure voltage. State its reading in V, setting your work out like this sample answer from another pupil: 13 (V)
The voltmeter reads 50 (V)
